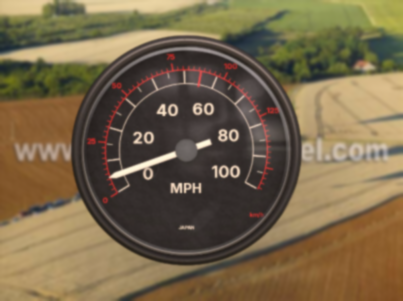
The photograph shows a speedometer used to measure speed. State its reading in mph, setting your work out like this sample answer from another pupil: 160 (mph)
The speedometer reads 5 (mph)
